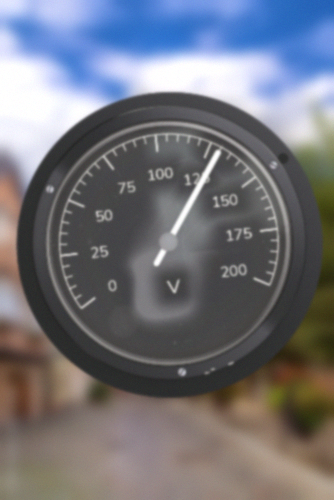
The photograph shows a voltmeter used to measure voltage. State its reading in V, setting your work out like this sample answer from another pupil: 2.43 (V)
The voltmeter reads 130 (V)
